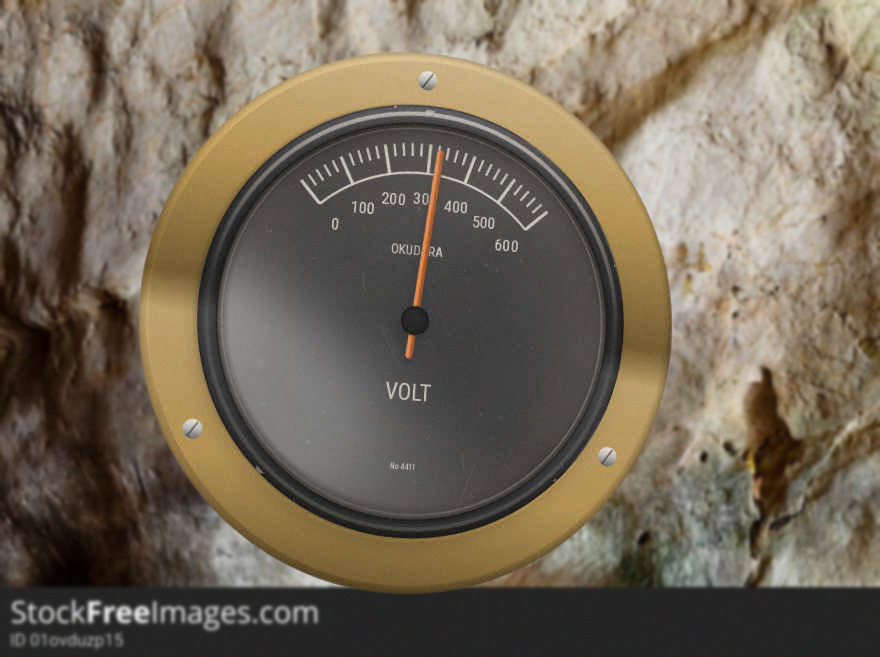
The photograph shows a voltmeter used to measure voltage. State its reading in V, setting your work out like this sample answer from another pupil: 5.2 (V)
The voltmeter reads 320 (V)
